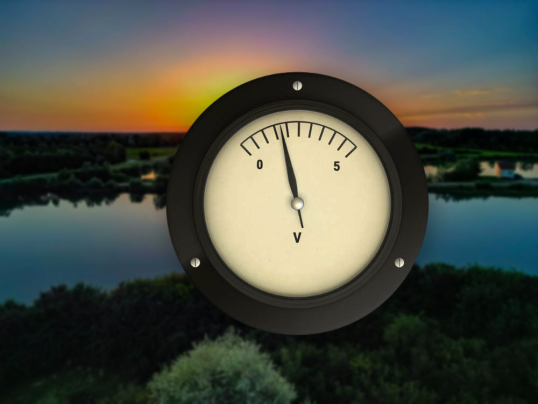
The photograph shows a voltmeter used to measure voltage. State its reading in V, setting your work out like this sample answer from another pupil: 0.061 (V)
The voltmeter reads 1.75 (V)
